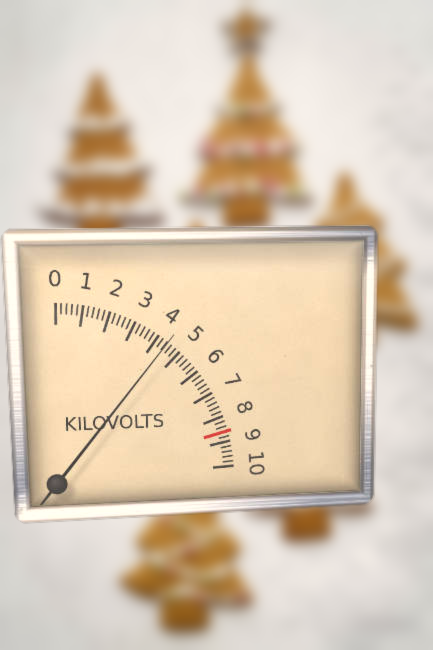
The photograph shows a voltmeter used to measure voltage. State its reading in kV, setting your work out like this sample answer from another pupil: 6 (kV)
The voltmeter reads 4.4 (kV)
